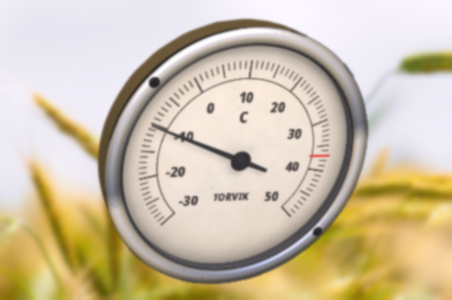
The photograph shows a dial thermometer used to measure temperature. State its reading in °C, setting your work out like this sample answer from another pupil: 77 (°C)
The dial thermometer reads -10 (°C)
